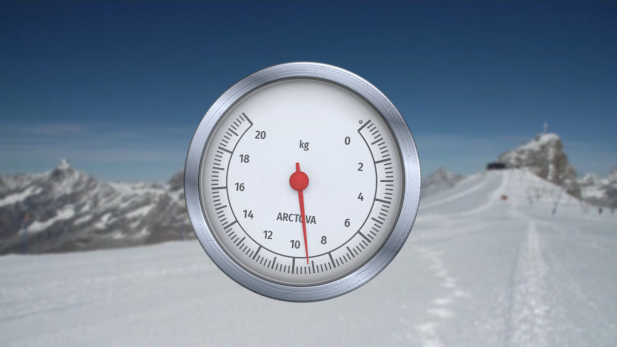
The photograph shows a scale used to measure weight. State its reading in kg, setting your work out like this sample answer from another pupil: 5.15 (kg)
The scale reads 9.2 (kg)
